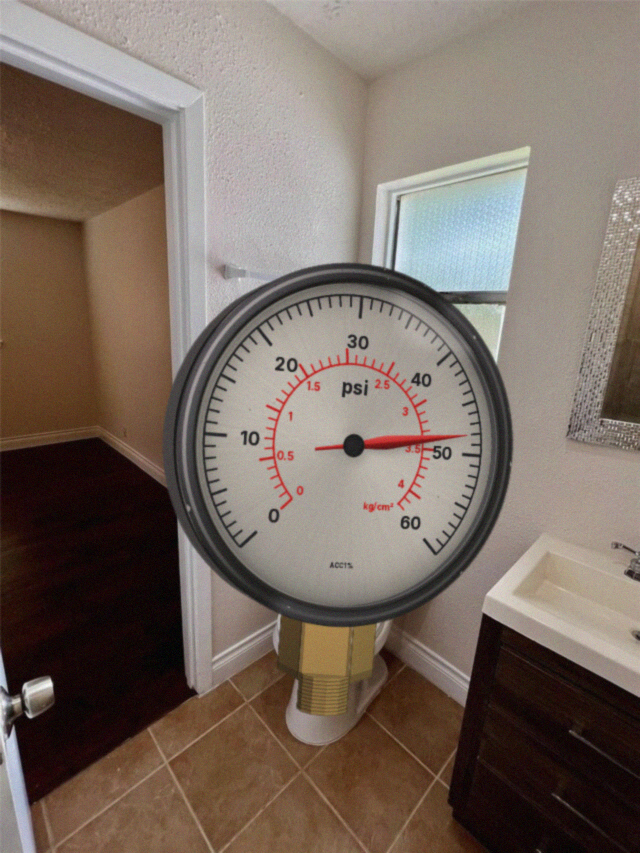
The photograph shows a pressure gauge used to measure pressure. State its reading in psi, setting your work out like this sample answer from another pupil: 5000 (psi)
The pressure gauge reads 48 (psi)
